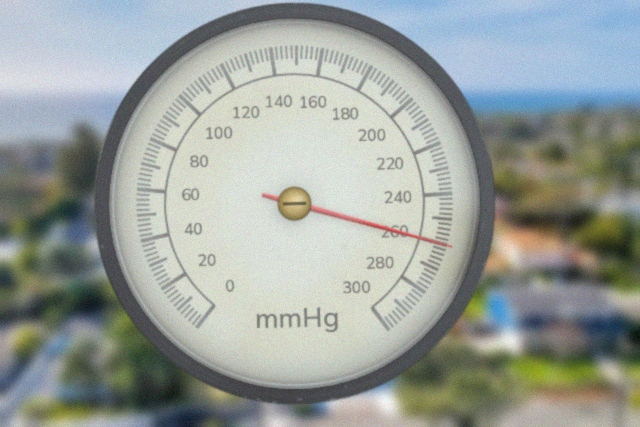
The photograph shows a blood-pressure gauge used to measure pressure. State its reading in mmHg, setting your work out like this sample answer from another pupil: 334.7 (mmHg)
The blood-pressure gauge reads 260 (mmHg)
